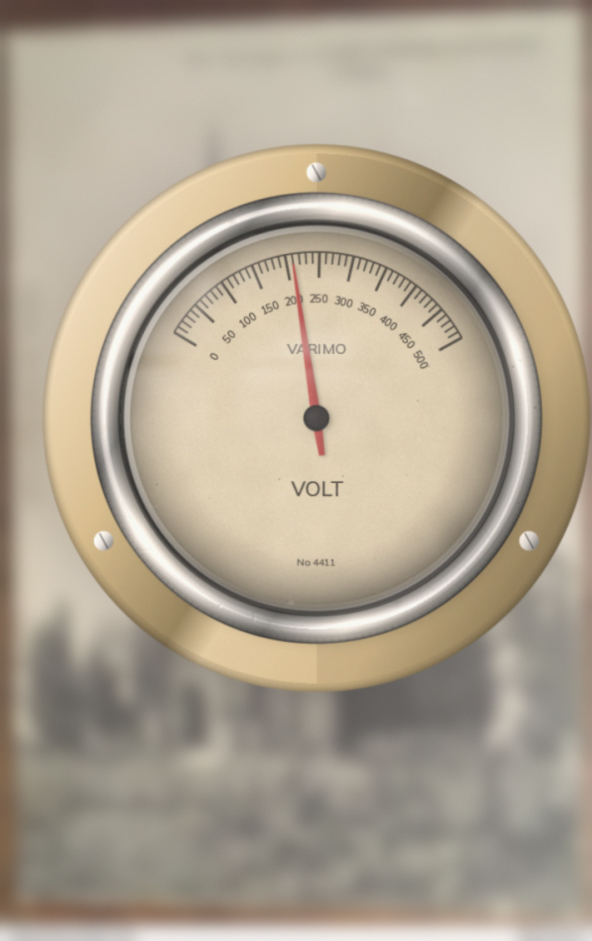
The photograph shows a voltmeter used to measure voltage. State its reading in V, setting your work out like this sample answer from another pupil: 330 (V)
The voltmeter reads 210 (V)
